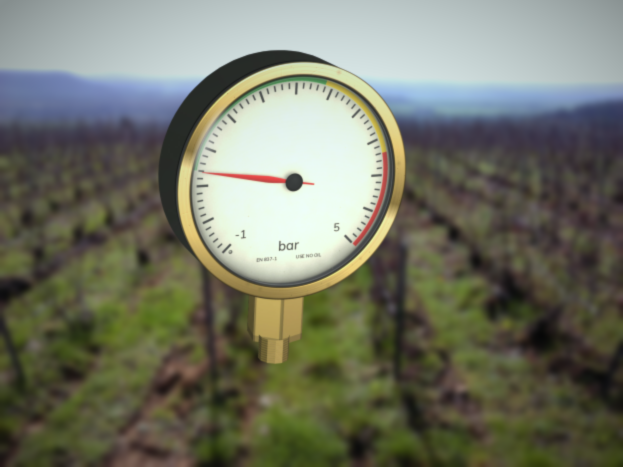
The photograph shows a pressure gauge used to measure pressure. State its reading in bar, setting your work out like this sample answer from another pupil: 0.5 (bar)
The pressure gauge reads 0.2 (bar)
